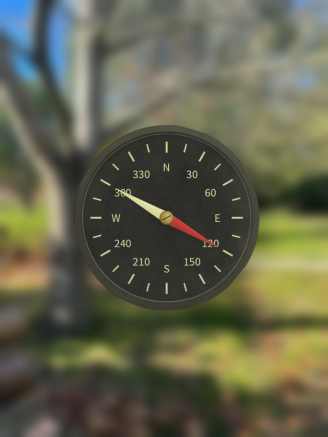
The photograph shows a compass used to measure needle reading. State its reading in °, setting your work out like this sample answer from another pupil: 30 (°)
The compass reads 120 (°)
